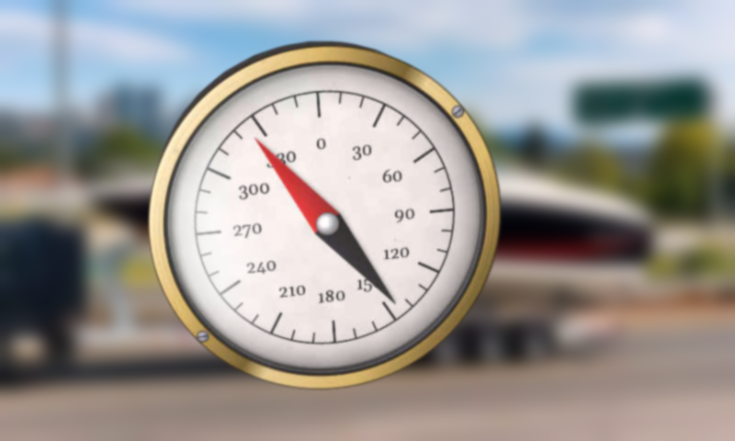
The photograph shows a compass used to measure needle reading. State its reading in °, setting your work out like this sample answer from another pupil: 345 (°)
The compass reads 325 (°)
